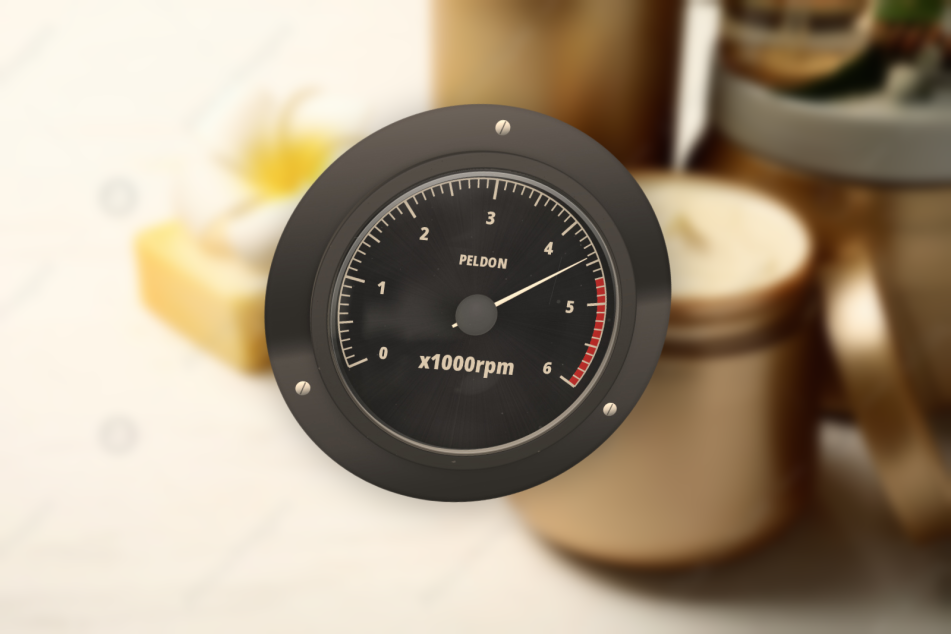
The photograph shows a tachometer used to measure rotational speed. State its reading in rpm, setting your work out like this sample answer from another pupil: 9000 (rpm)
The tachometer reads 4400 (rpm)
